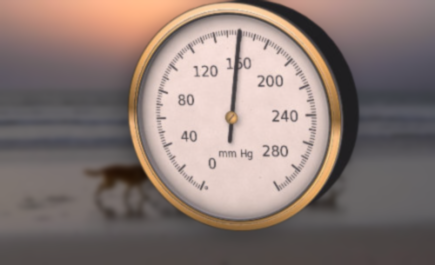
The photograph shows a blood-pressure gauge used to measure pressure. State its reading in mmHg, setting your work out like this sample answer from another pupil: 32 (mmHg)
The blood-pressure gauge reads 160 (mmHg)
